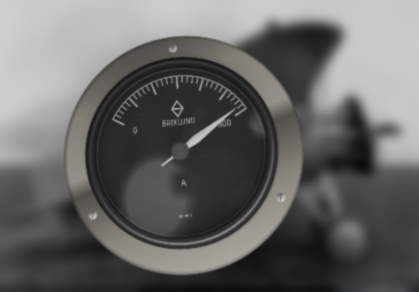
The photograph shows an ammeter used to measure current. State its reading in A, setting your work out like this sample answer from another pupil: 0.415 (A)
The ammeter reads 290 (A)
